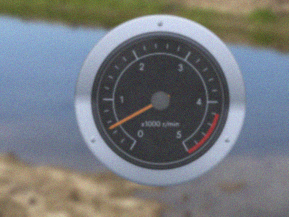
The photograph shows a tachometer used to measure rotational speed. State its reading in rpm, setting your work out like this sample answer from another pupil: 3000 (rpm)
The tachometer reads 500 (rpm)
